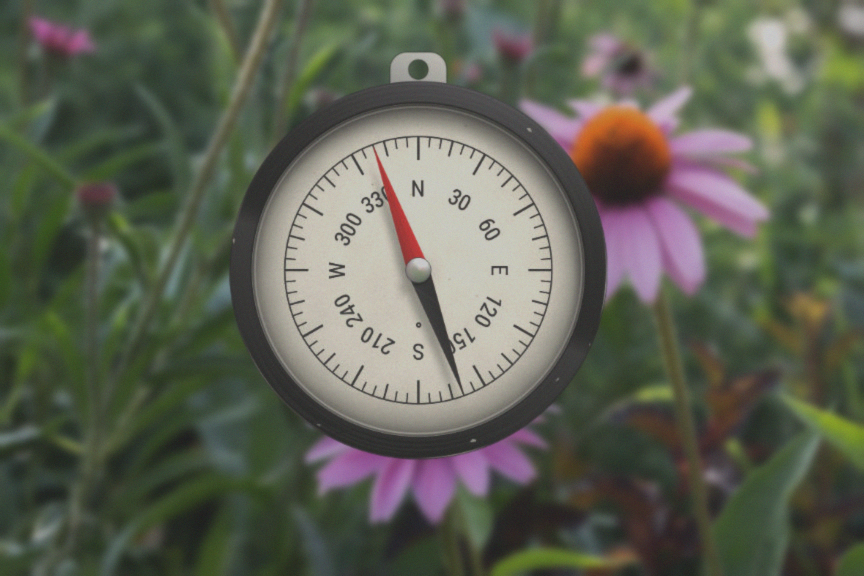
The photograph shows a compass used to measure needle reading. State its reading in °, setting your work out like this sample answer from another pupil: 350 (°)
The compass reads 340 (°)
